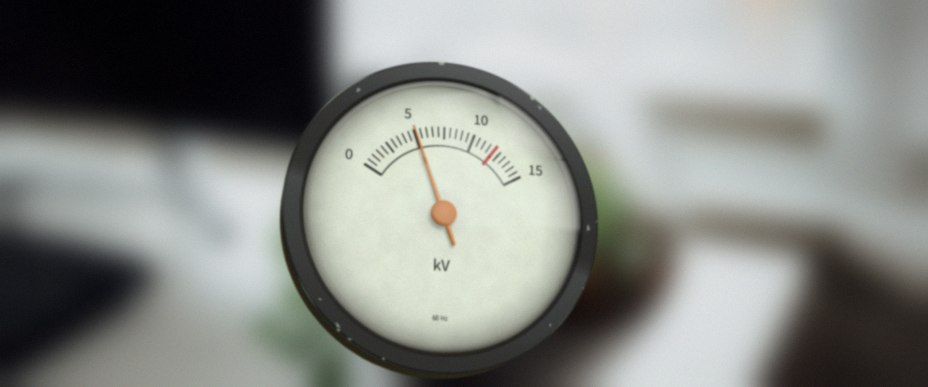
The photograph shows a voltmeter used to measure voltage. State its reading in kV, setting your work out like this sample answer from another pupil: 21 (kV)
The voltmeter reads 5 (kV)
